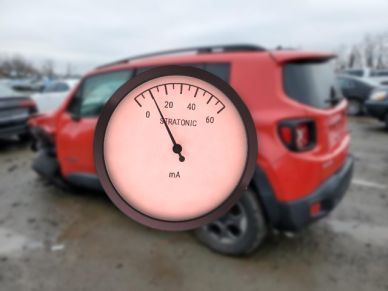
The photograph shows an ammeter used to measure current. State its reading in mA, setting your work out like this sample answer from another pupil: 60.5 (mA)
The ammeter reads 10 (mA)
